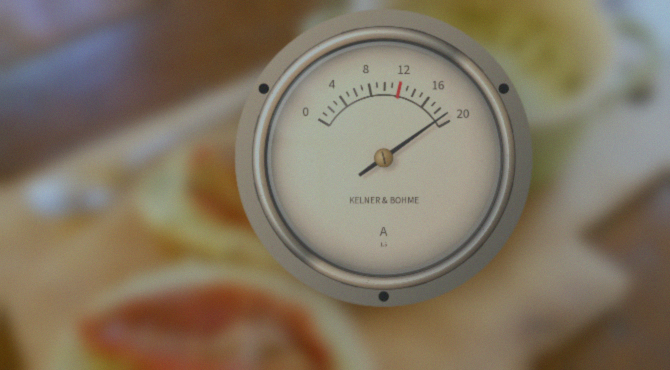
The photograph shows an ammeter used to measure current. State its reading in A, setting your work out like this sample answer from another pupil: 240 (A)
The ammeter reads 19 (A)
